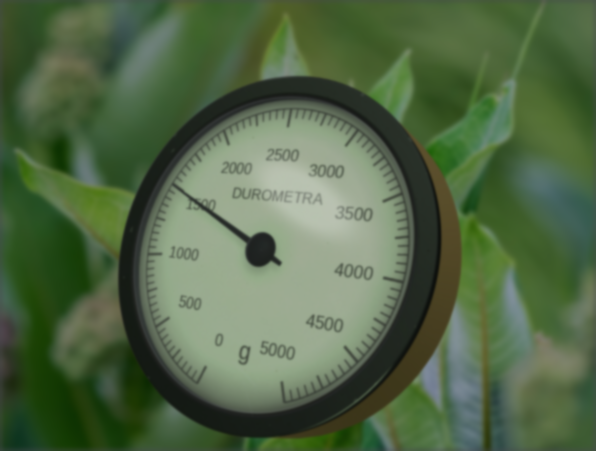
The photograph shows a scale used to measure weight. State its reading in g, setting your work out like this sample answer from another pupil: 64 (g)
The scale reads 1500 (g)
